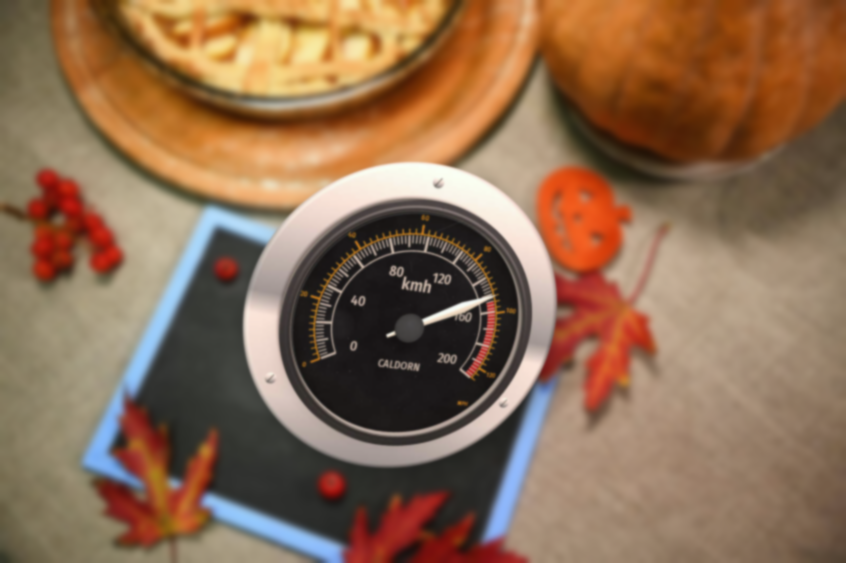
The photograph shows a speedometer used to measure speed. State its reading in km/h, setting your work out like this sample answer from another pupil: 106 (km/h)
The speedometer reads 150 (km/h)
